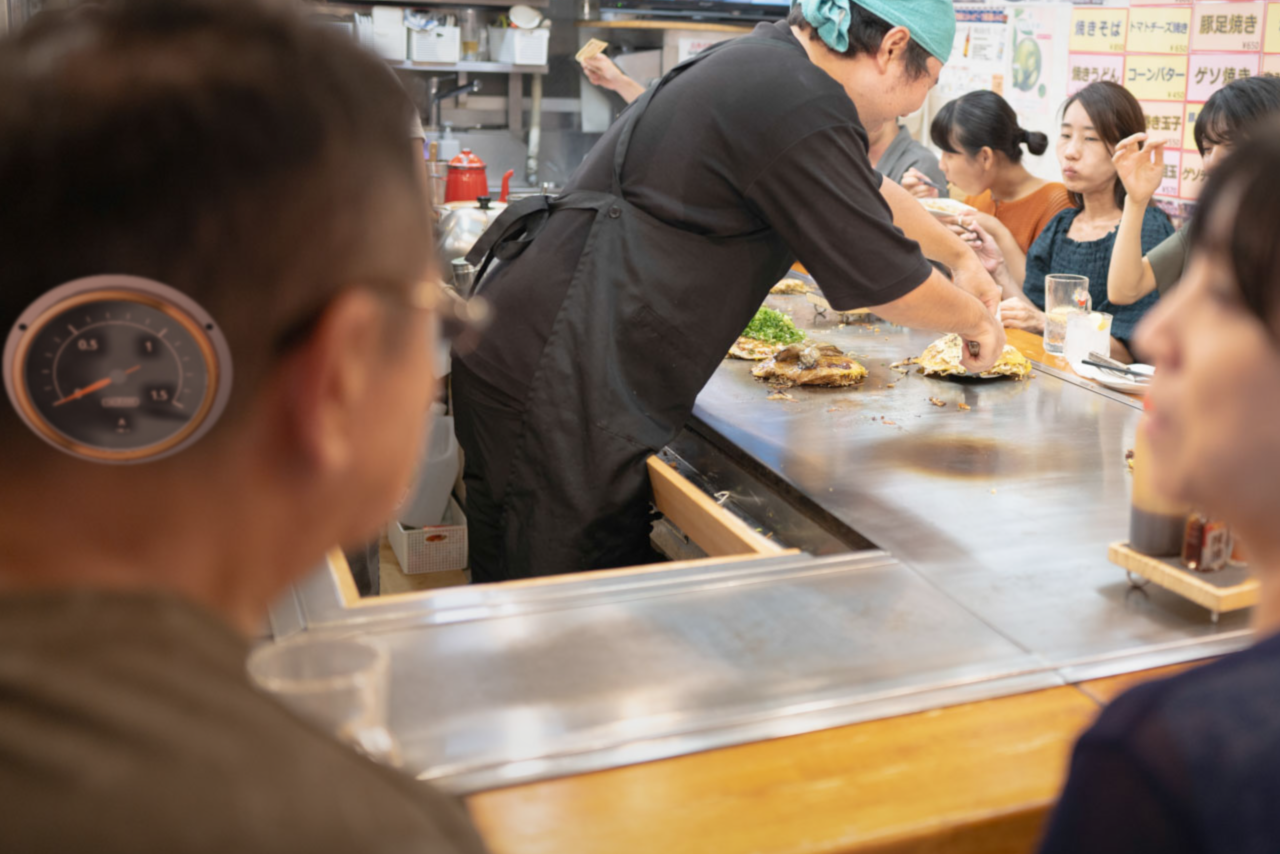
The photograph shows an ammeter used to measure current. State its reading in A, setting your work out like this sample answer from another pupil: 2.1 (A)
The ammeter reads 0 (A)
